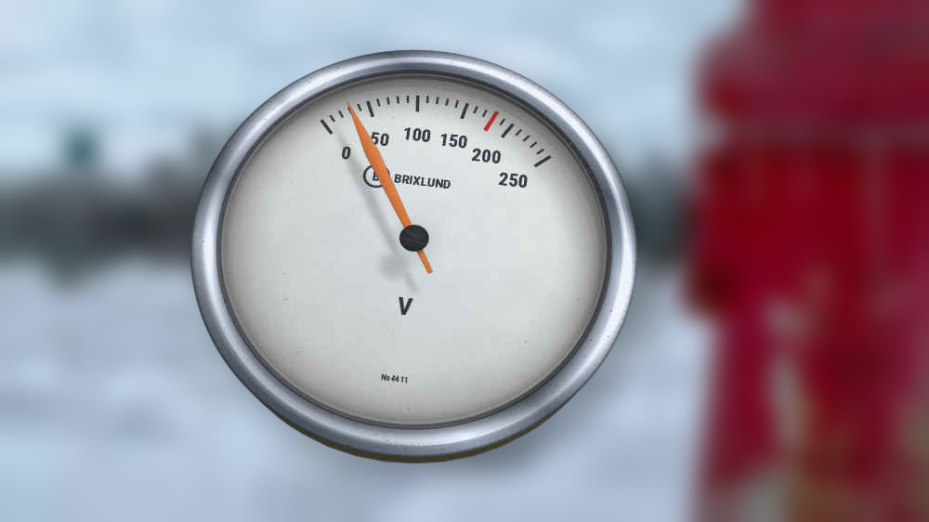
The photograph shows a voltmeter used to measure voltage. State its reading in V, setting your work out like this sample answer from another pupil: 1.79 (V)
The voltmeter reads 30 (V)
